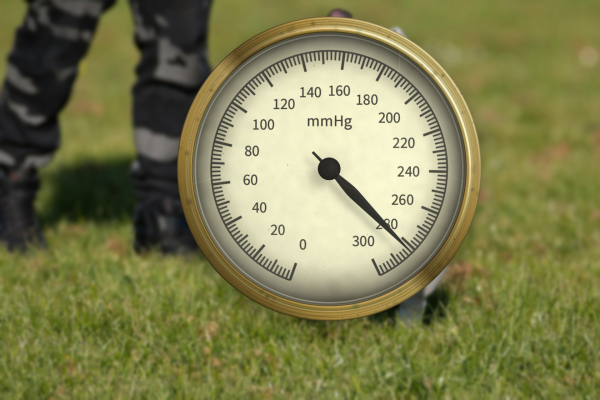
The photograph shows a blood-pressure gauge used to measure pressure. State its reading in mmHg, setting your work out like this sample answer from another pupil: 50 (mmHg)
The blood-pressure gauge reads 282 (mmHg)
